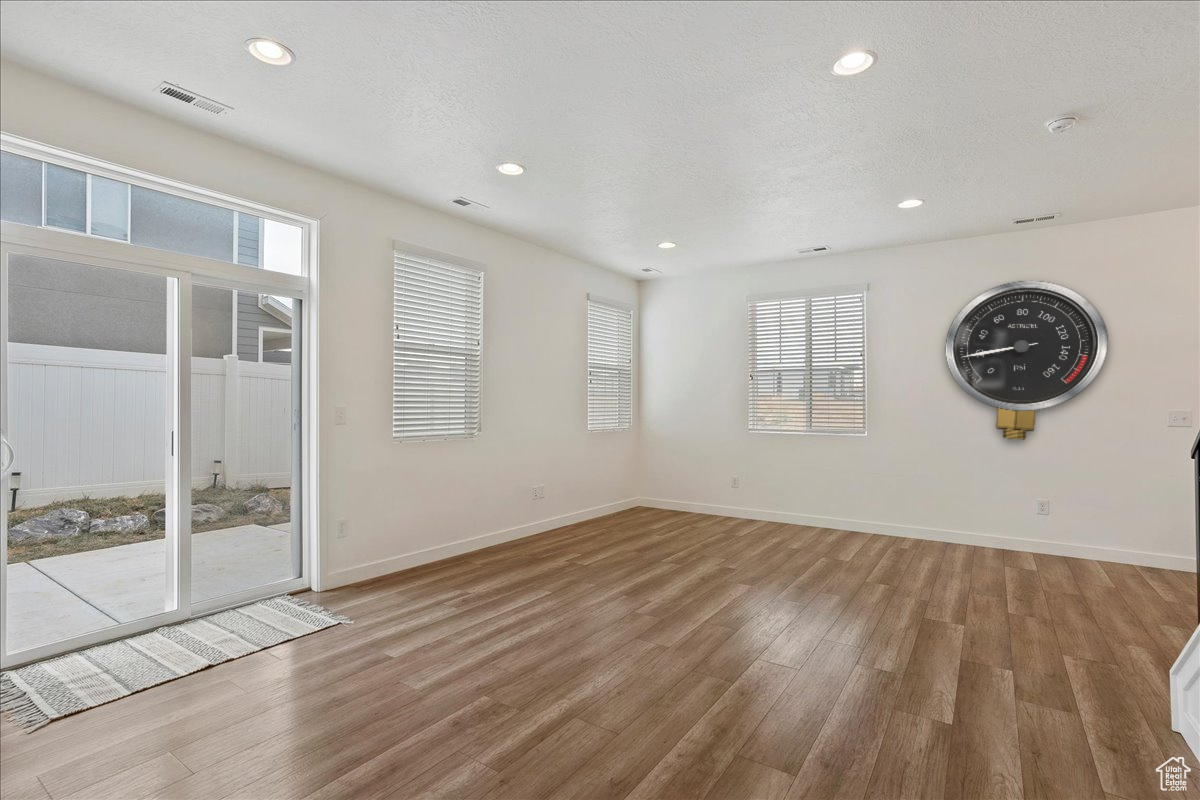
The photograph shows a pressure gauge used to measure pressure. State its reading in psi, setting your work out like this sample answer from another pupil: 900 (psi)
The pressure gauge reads 20 (psi)
